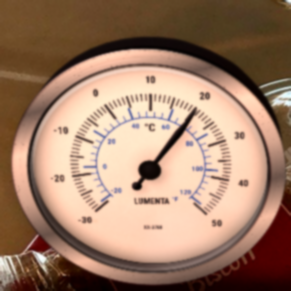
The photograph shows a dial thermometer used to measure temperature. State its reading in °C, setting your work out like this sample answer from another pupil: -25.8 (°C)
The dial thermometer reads 20 (°C)
